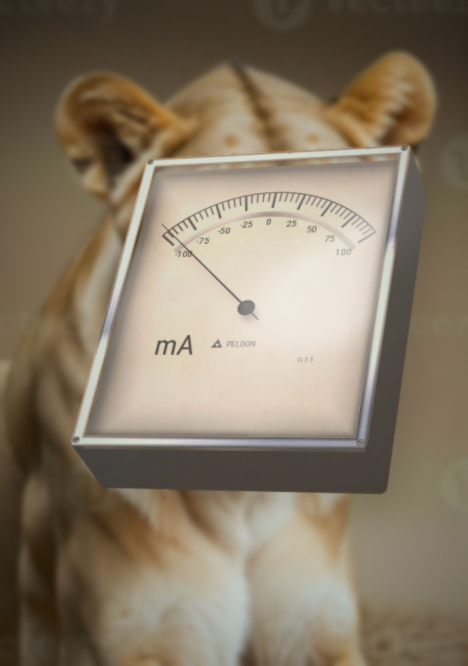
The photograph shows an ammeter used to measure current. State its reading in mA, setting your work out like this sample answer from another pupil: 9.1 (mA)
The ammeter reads -95 (mA)
